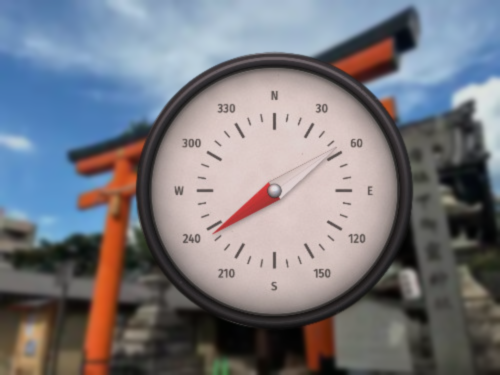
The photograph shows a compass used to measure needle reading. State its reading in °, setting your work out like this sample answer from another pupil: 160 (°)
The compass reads 235 (°)
